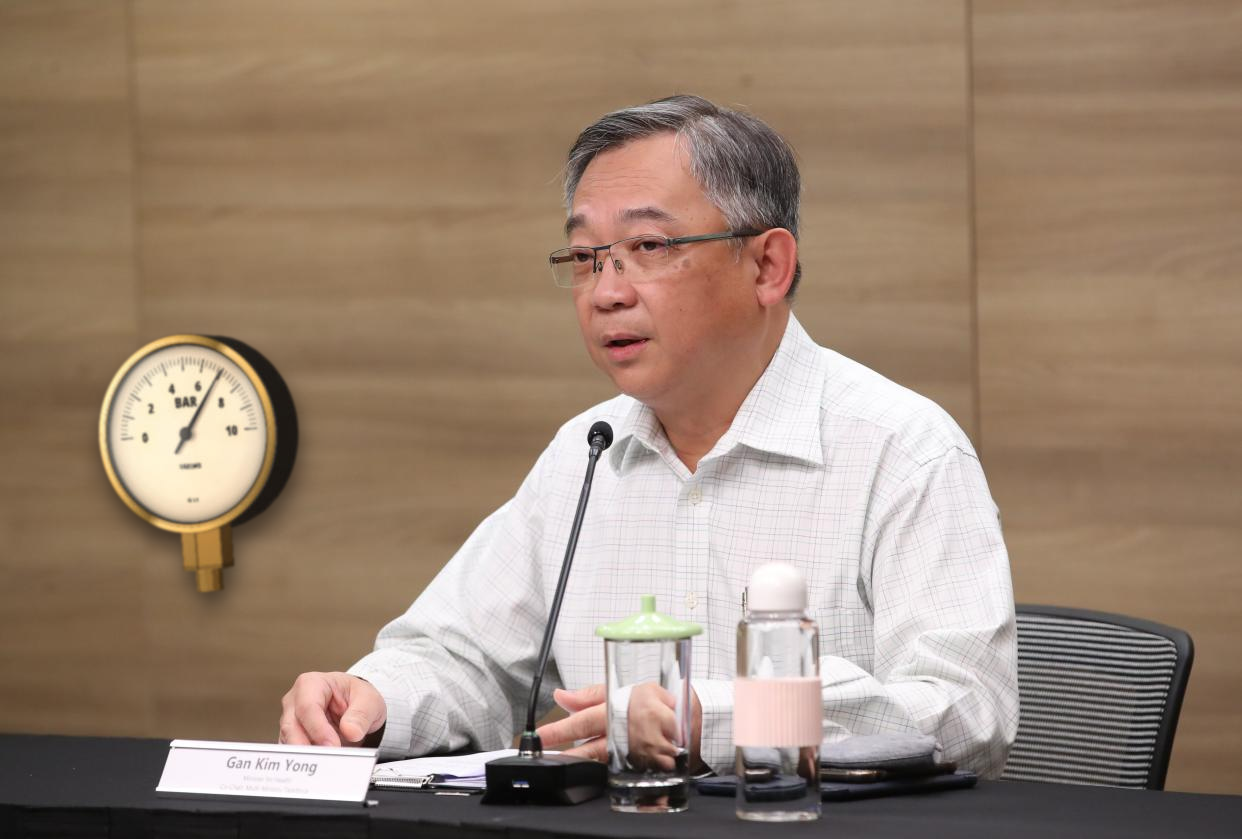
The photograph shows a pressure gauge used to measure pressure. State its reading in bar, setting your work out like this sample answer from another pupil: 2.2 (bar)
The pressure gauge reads 7 (bar)
